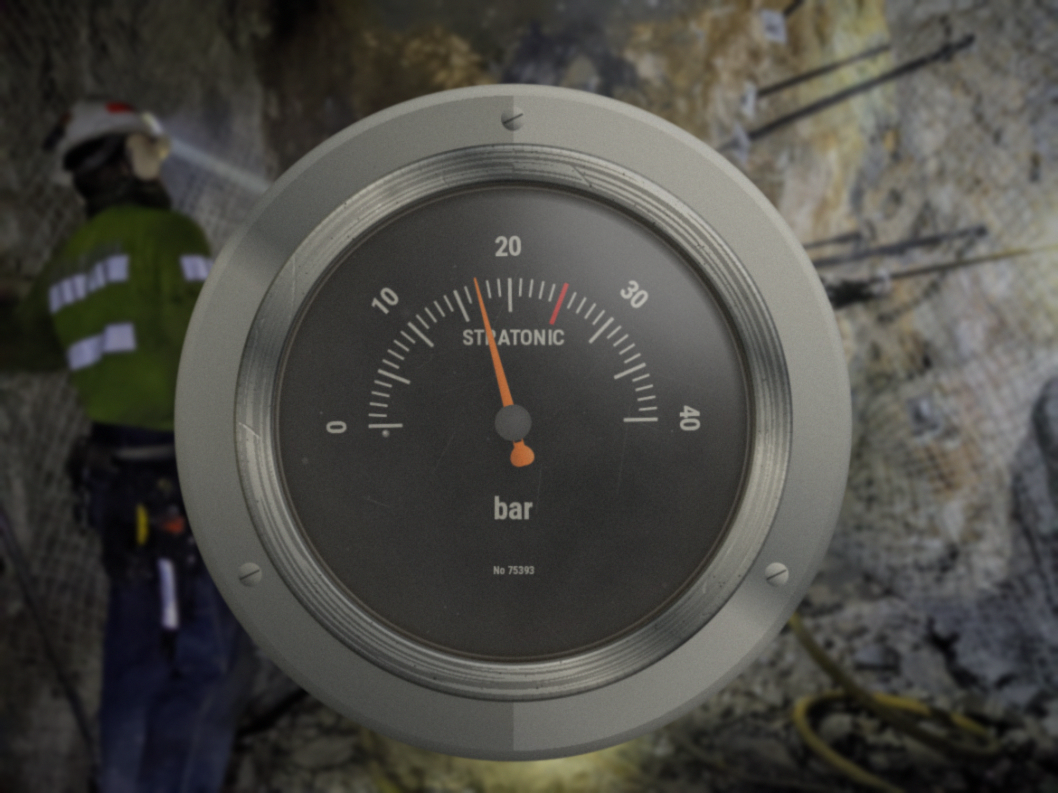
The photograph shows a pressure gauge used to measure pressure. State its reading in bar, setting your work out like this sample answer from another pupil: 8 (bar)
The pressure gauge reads 17 (bar)
